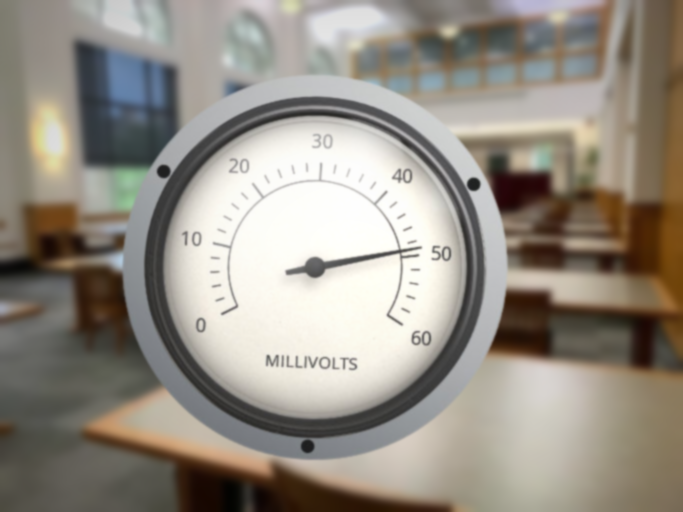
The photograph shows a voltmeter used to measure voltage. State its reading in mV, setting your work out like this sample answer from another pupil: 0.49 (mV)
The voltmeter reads 49 (mV)
